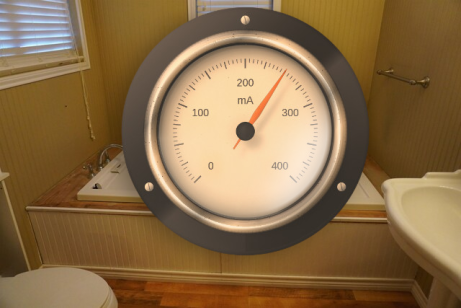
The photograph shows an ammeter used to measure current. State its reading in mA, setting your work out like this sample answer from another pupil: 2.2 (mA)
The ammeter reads 250 (mA)
